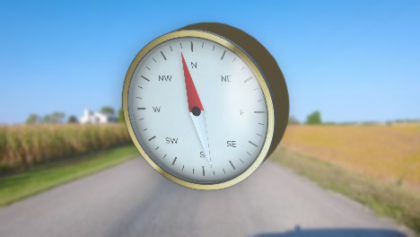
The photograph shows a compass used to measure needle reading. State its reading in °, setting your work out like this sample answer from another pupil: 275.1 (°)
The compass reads 350 (°)
